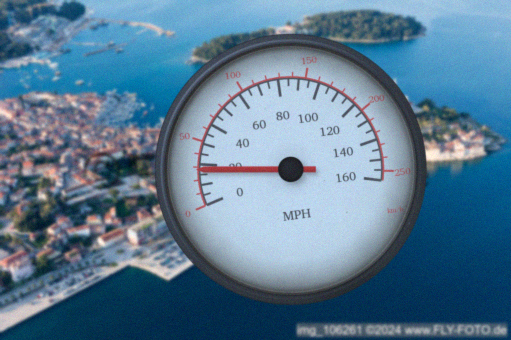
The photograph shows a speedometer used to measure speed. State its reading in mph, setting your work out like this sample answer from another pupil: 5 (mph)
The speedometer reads 17.5 (mph)
